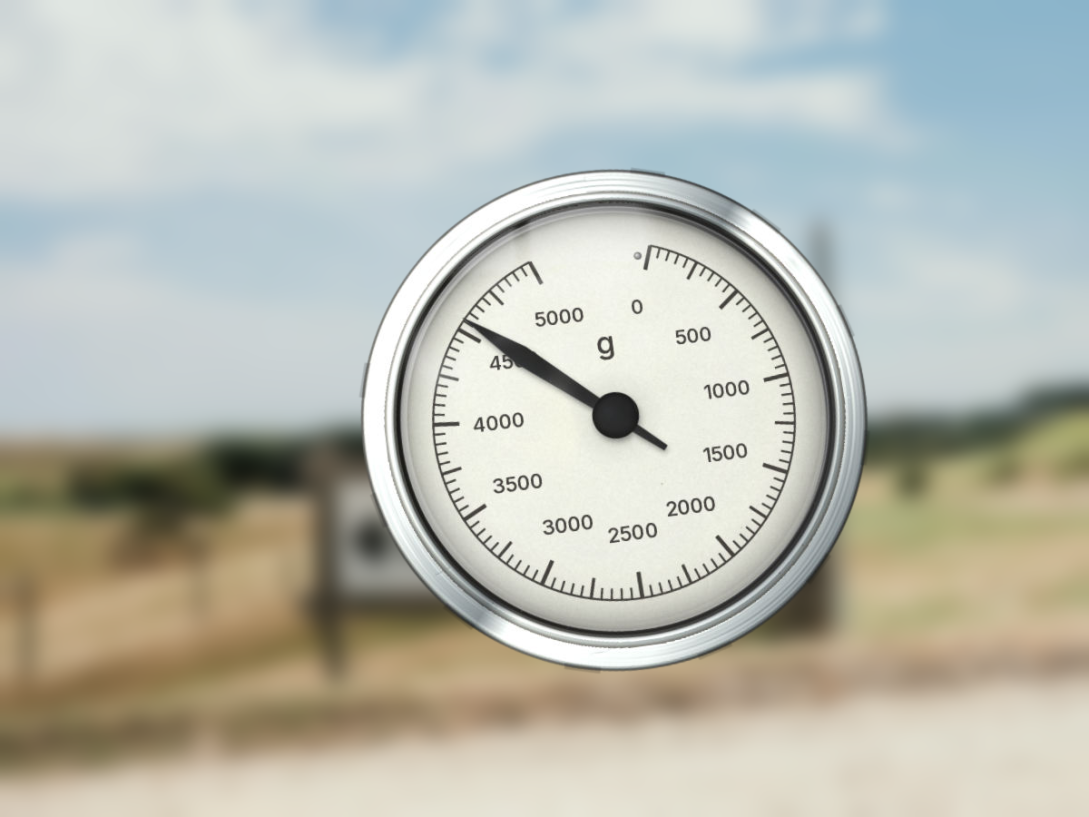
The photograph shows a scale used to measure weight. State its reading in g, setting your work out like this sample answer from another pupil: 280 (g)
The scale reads 4550 (g)
